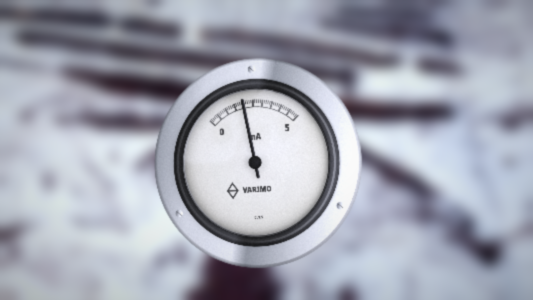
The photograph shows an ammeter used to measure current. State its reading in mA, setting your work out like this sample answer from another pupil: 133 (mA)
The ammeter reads 2 (mA)
